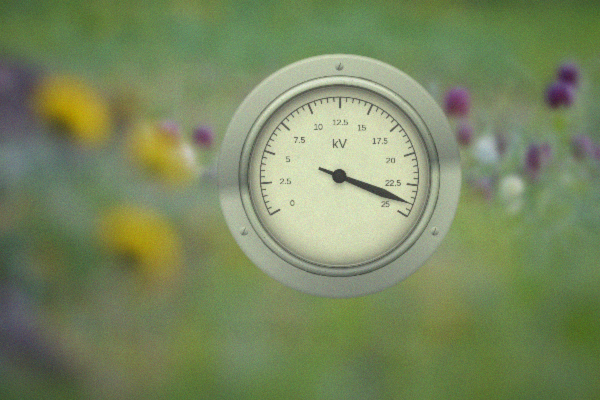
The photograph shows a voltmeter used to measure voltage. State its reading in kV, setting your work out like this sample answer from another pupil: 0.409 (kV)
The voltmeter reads 24 (kV)
